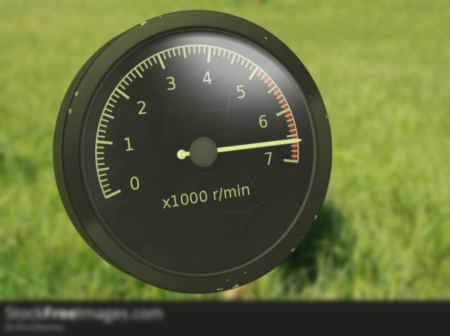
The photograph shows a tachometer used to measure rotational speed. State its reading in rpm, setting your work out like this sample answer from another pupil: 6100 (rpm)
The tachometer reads 6600 (rpm)
